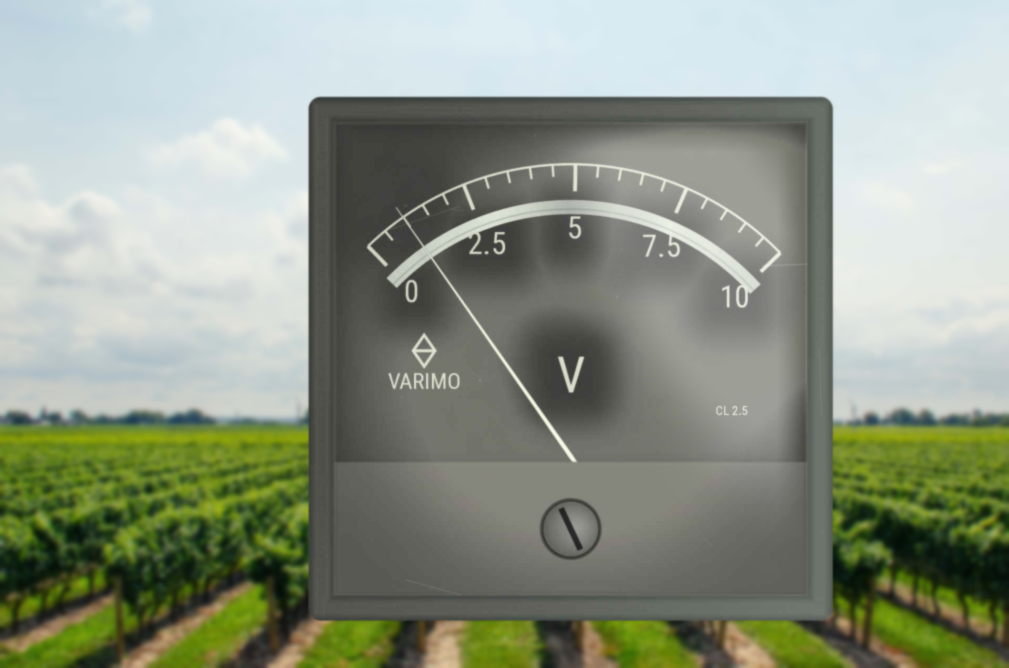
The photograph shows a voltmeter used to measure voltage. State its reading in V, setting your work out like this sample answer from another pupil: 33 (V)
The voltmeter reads 1 (V)
